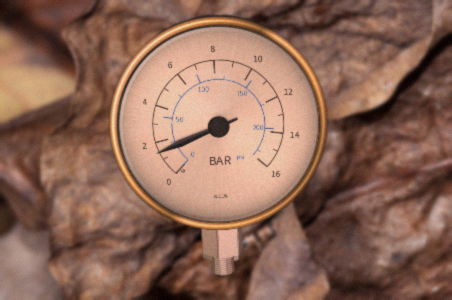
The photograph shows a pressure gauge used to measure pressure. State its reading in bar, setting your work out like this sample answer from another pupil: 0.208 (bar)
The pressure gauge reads 1.5 (bar)
